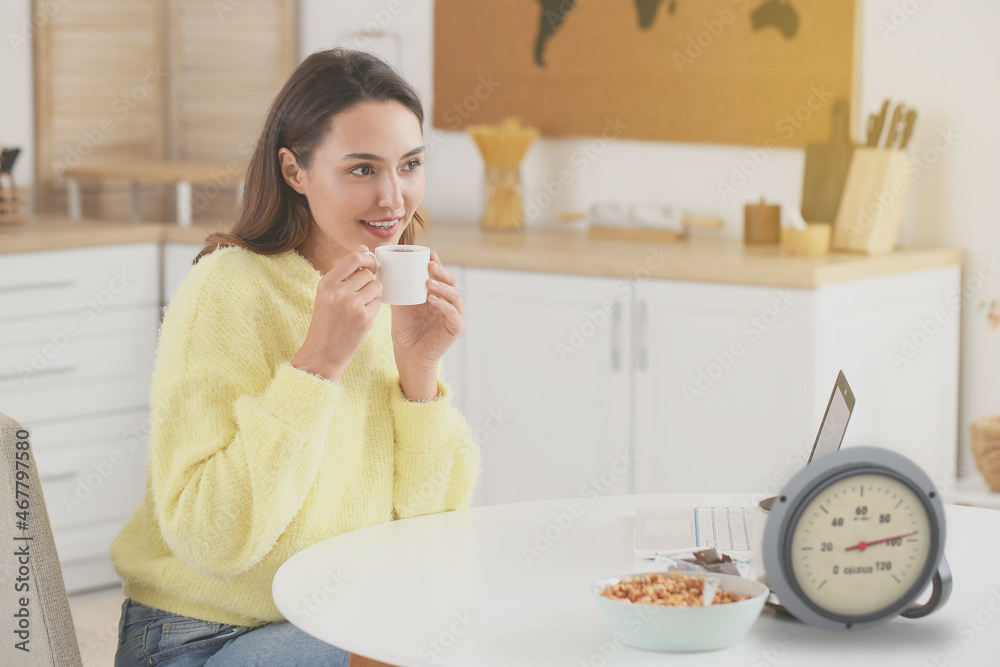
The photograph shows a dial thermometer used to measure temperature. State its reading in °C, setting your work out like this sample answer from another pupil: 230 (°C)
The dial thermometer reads 96 (°C)
